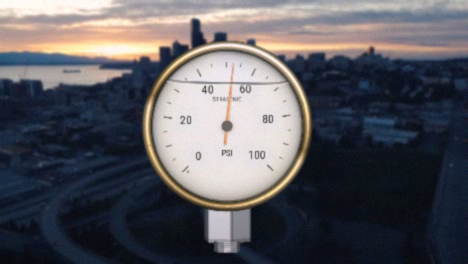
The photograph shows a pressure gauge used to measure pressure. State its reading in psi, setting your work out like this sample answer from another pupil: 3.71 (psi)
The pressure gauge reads 52.5 (psi)
